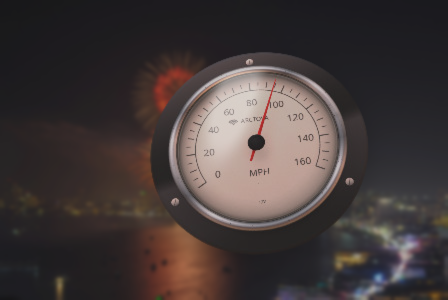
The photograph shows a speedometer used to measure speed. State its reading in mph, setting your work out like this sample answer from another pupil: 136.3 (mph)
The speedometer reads 95 (mph)
